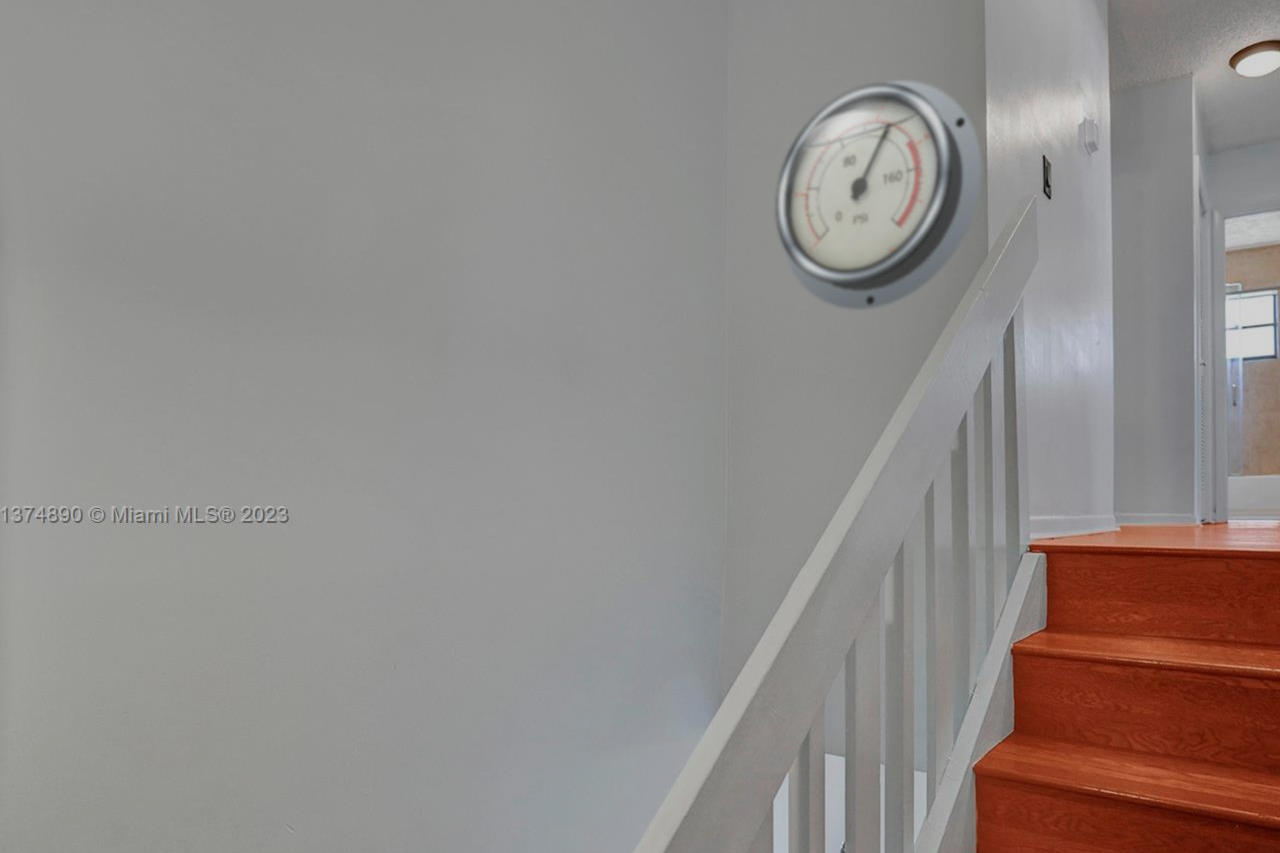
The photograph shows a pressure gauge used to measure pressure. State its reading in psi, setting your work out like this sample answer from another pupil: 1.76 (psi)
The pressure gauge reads 120 (psi)
